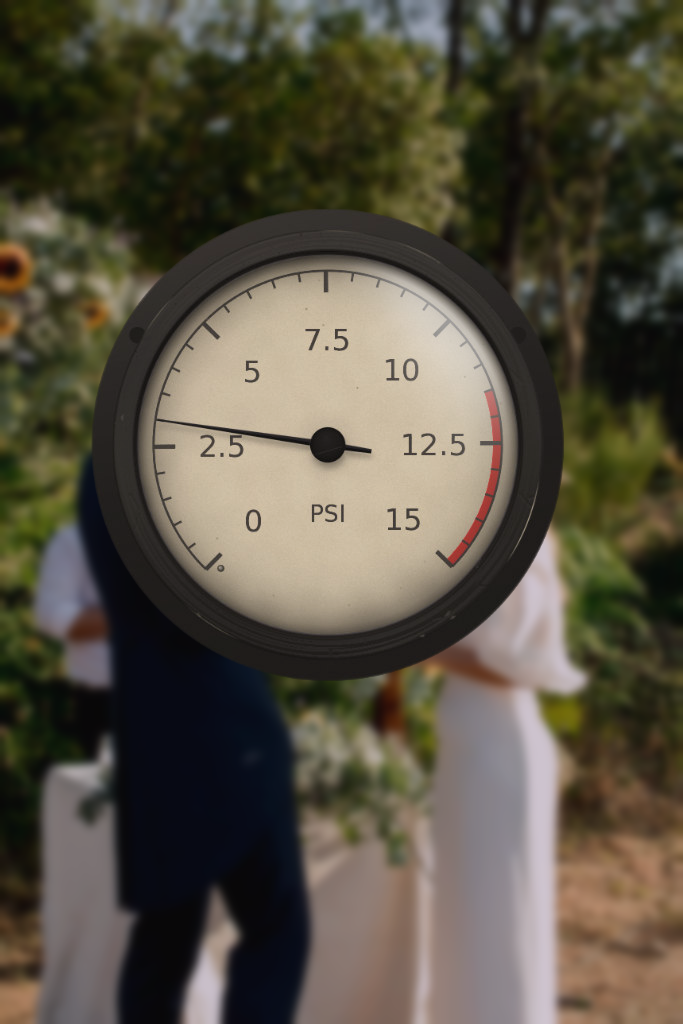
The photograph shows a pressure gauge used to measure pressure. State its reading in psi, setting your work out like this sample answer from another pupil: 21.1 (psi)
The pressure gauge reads 3 (psi)
